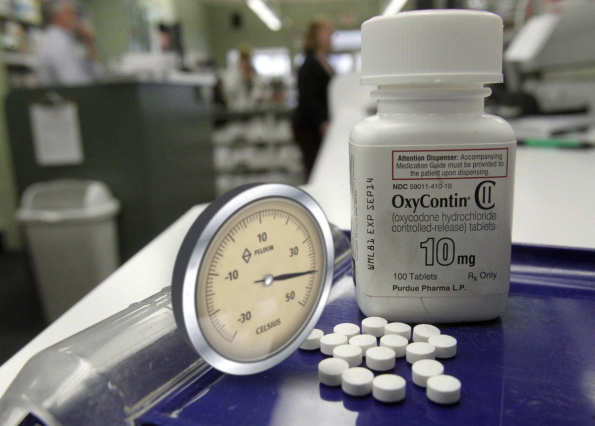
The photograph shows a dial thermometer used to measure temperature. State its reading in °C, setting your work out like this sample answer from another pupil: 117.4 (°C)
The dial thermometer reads 40 (°C)
